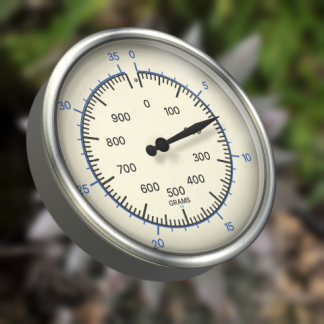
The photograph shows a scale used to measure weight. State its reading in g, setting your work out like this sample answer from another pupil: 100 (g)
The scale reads 200 (g)
